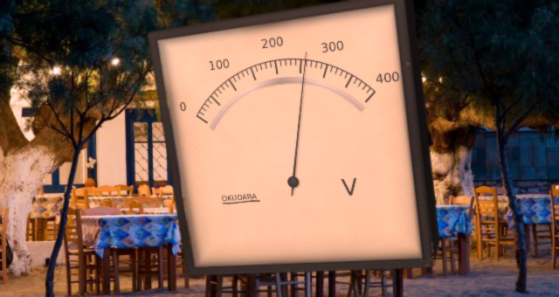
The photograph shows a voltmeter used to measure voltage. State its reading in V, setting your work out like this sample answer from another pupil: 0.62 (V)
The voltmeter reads 260 (V)
